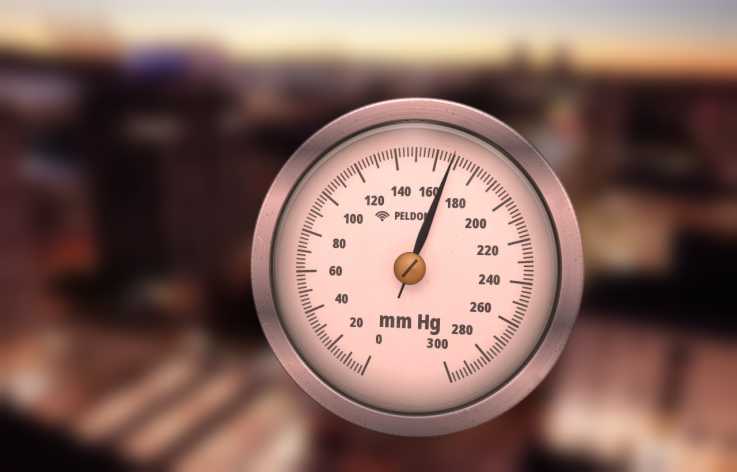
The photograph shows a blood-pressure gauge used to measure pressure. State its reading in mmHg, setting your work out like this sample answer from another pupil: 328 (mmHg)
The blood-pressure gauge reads 168 (mmHg)
